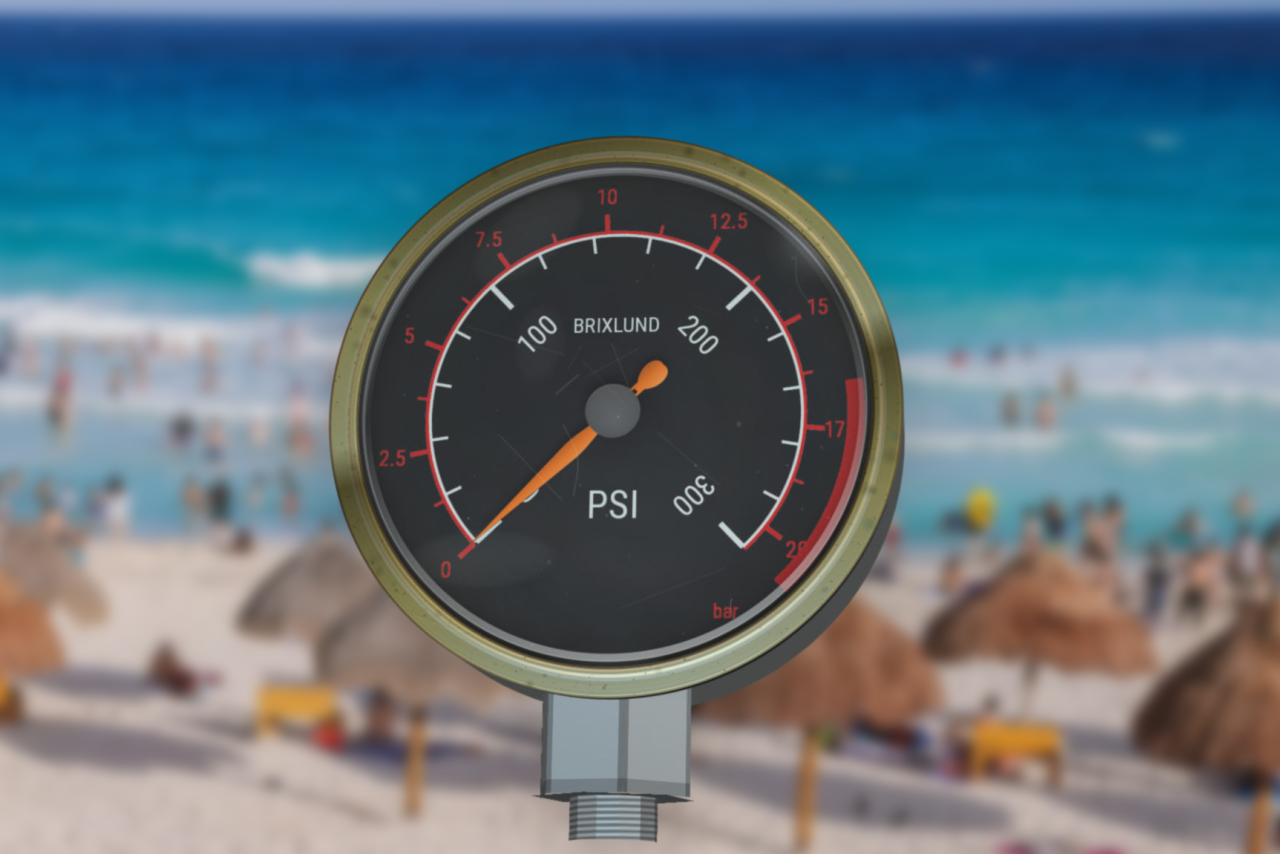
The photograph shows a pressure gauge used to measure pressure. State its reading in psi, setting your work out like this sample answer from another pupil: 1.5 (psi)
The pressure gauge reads 0 (psi)
